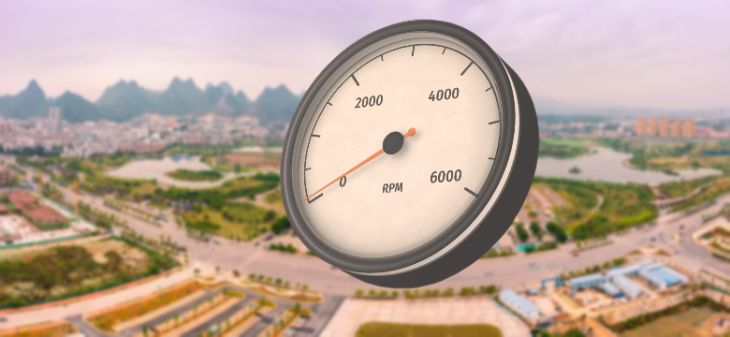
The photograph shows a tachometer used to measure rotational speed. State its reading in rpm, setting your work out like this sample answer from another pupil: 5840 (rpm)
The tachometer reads 0 (rpm)
